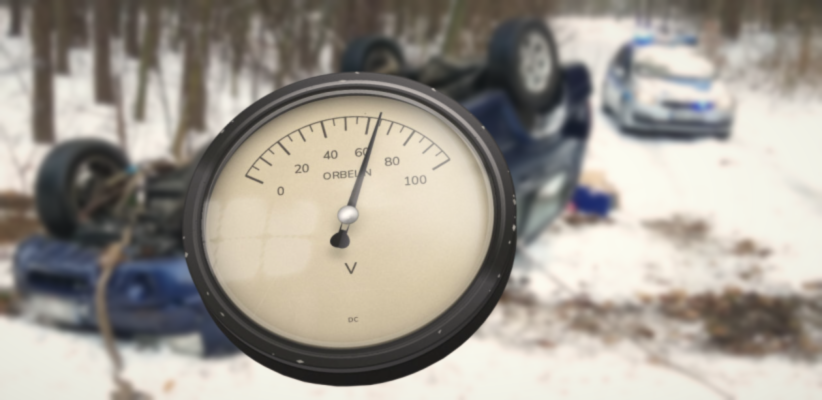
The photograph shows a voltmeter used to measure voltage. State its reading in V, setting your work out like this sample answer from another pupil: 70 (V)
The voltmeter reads 65 (V)
